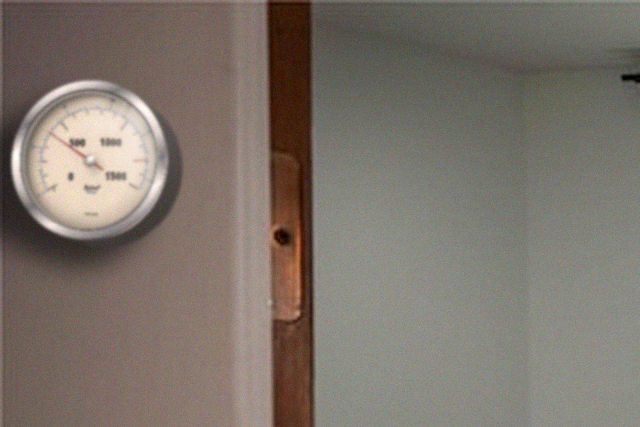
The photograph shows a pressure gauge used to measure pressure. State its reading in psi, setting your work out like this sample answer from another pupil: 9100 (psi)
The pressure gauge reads 400 (psi)
